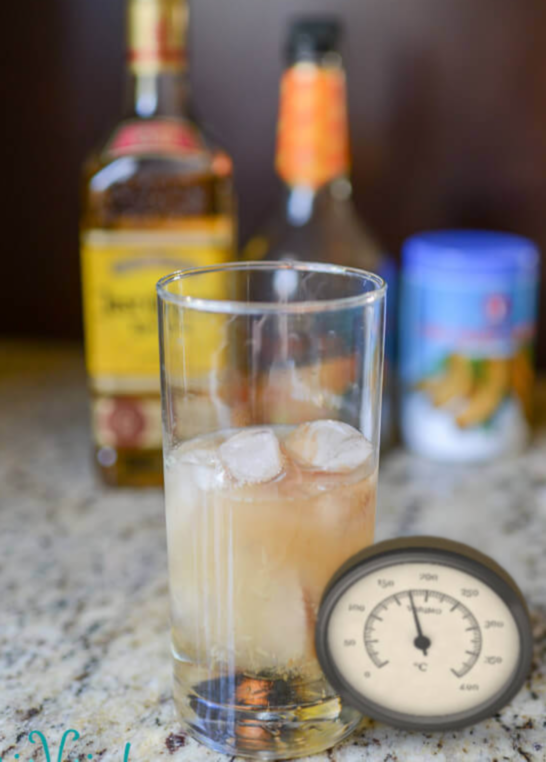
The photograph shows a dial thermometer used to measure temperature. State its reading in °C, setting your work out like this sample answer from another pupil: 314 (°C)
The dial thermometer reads 175 (°C)
